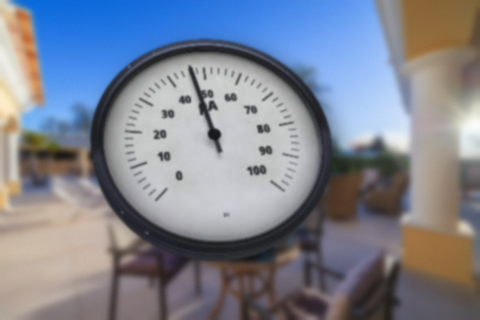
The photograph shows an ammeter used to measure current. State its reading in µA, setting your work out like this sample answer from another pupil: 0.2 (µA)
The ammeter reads 46 (µA)
